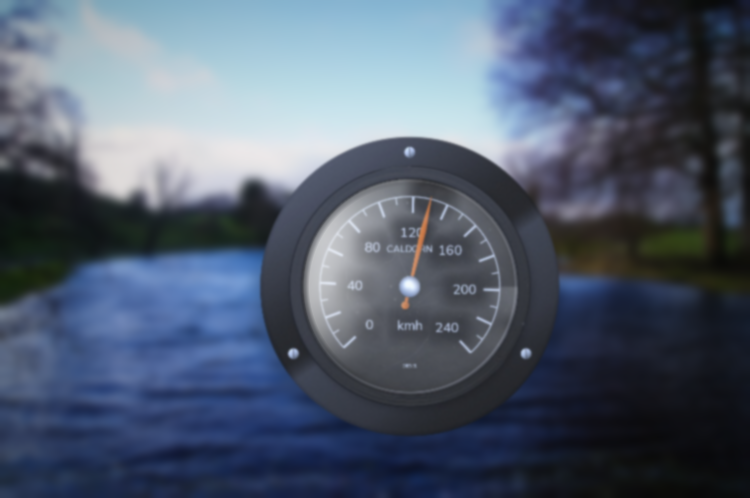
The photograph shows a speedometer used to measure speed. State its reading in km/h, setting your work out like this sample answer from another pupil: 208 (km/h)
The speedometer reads 130 (km/h)
